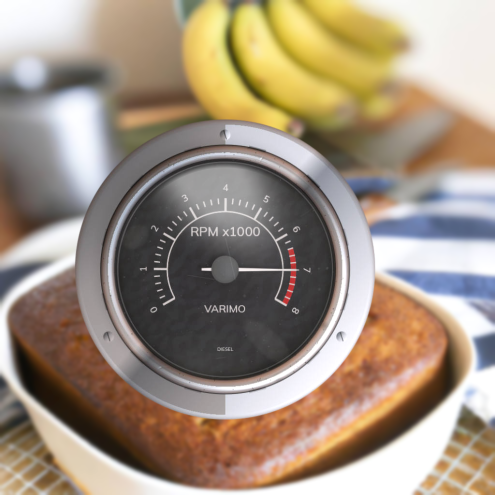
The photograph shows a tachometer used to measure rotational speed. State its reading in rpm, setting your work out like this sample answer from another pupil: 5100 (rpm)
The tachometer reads 7000 (rpm)
